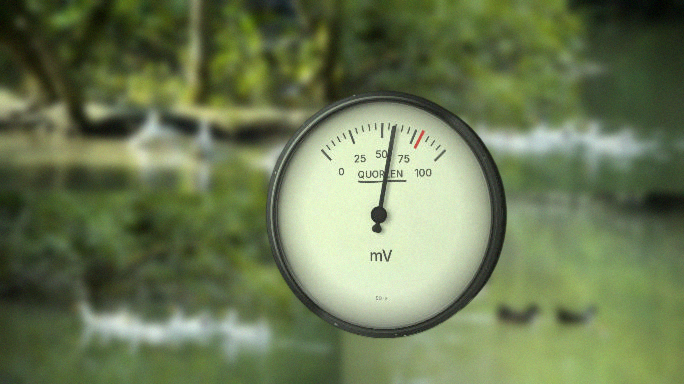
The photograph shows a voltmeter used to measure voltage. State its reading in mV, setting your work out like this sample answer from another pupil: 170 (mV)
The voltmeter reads 60 (mV)
